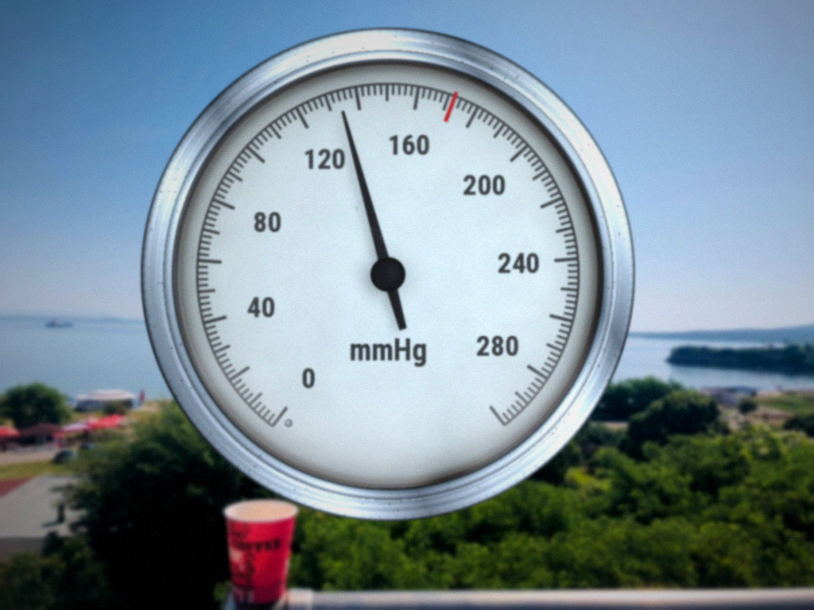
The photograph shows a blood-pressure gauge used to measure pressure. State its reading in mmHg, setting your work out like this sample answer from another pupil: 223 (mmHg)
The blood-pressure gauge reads 134 (mmHg)
